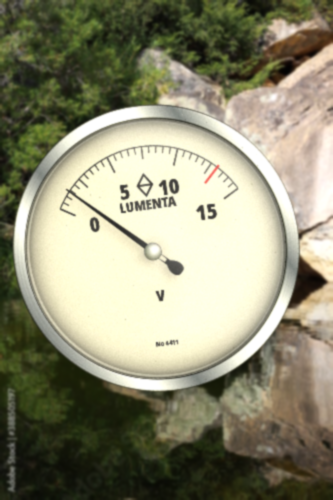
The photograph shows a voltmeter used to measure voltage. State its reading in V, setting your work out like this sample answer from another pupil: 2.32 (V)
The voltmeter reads 1.5 (V)
